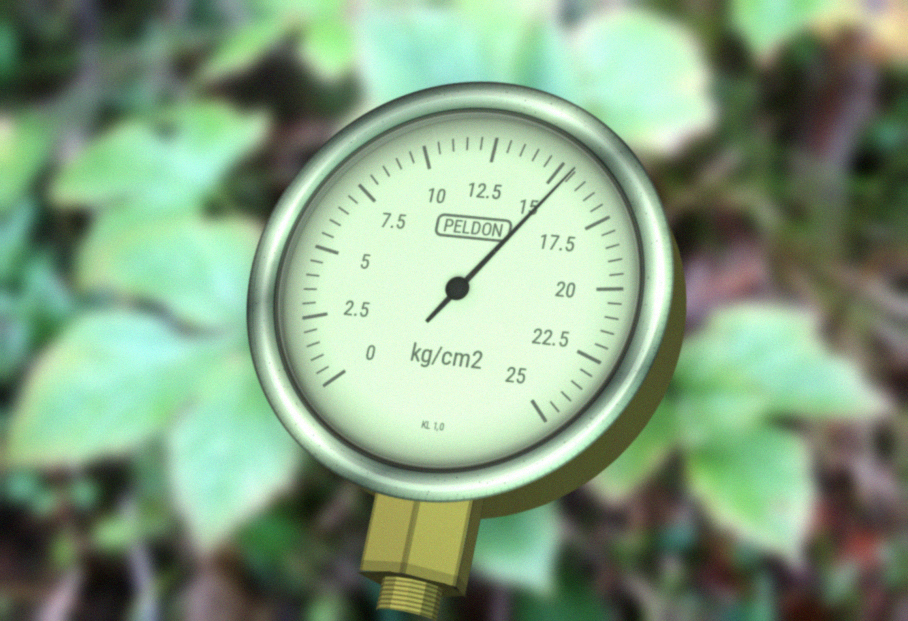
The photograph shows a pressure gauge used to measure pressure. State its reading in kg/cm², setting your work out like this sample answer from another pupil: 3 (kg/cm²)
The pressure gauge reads 15.5 (kg/cm²)
